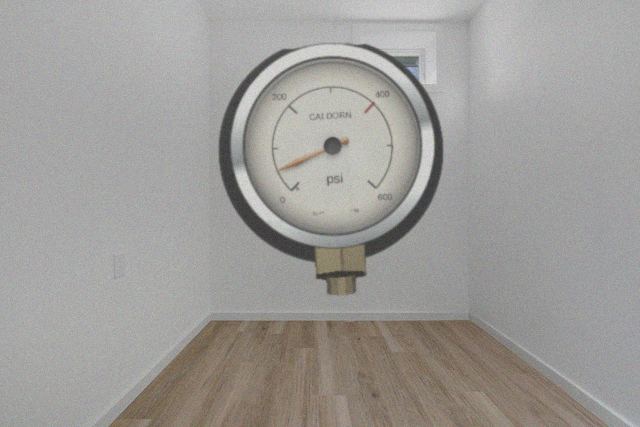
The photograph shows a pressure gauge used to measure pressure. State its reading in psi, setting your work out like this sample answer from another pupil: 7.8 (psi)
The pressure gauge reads 50 (psi)
